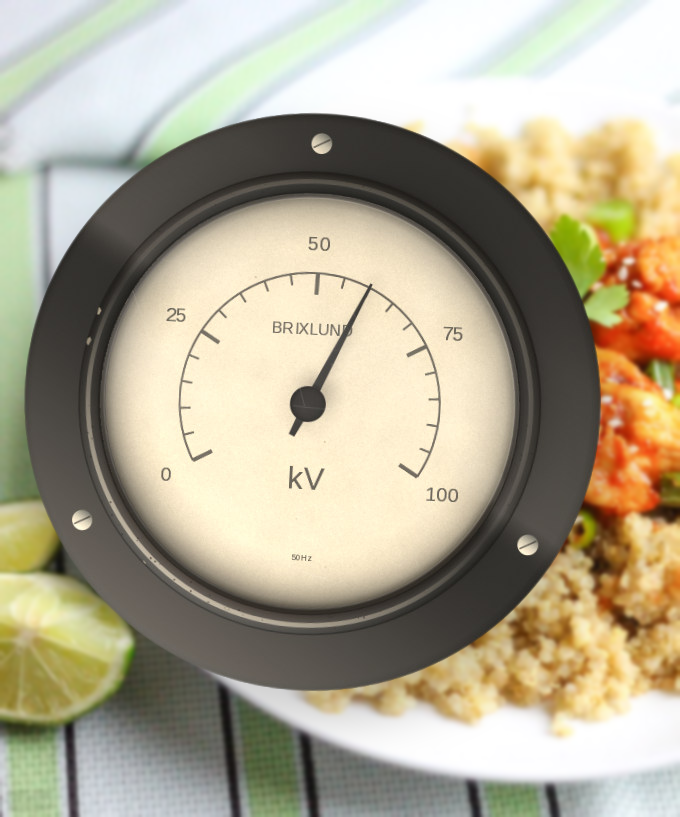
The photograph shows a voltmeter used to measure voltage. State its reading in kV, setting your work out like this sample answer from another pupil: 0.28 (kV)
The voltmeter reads 60 (kV)
